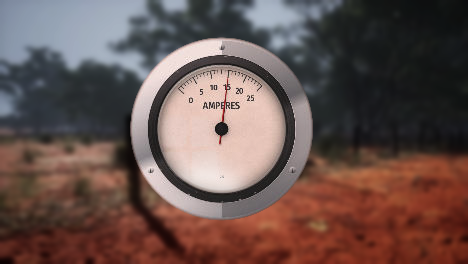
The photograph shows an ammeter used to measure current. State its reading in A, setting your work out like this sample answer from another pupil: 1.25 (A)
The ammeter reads 15 (A)
